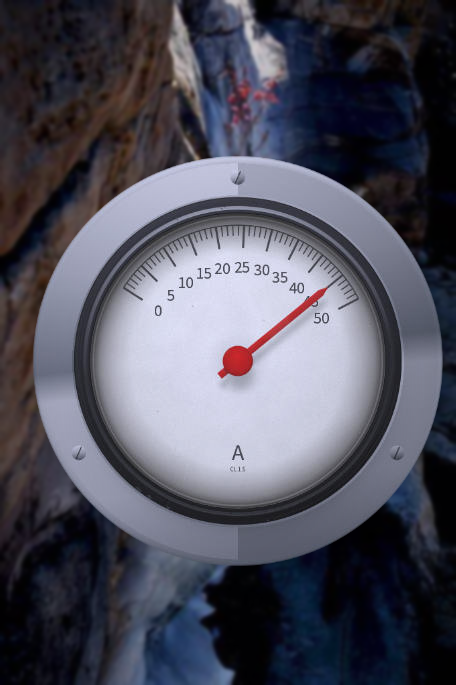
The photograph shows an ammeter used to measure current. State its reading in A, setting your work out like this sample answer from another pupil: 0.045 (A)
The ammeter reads 45 (A)
